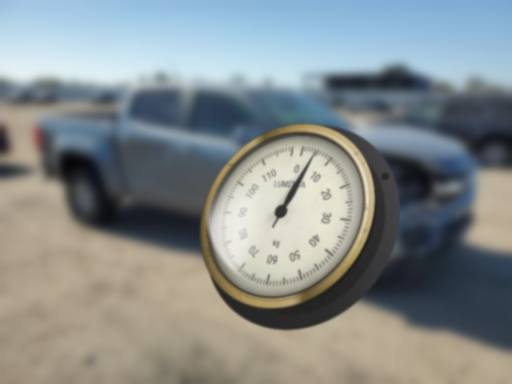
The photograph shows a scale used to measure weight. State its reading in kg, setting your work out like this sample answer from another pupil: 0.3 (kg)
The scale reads 5 (kg)
